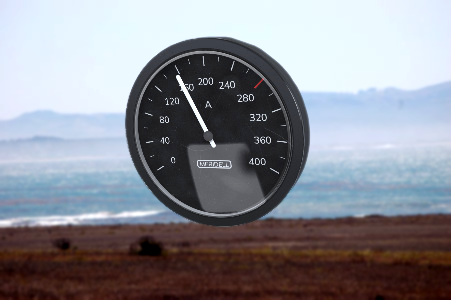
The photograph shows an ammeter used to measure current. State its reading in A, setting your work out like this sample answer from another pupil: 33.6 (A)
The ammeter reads 160 (A)
